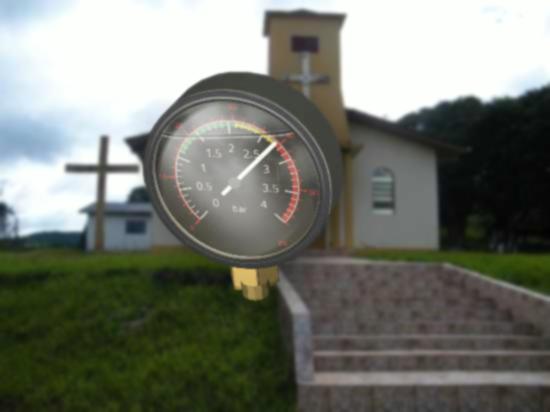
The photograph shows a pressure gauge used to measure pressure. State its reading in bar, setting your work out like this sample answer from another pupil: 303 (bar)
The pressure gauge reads 2.7 (bar)
